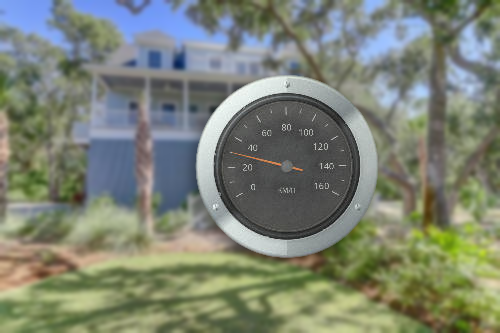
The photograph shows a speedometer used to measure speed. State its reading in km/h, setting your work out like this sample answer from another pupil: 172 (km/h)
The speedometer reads 30 (km/h)
